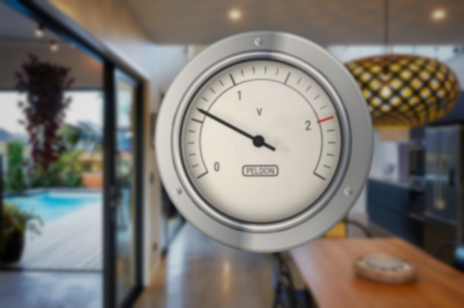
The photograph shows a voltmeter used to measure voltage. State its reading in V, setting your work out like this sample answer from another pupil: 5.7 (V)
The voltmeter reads 0.6 (V)
